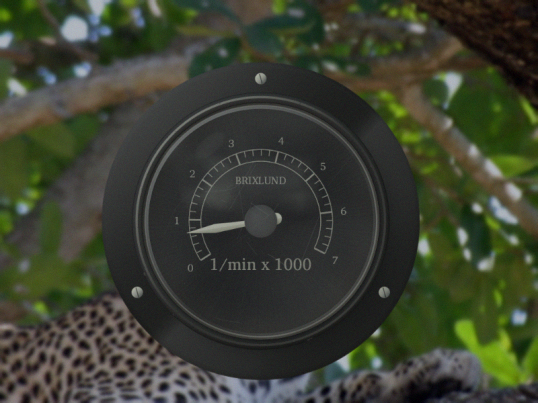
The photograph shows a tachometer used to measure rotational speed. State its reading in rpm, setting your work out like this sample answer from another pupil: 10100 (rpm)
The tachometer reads 700 (rpm)
